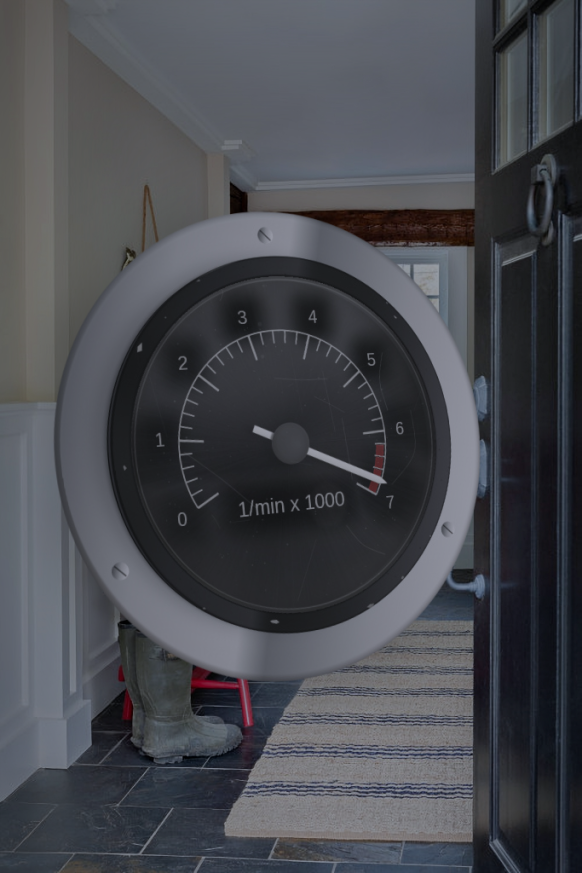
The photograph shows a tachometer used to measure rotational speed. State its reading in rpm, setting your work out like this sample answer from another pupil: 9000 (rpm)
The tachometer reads 6800 (rpm)
